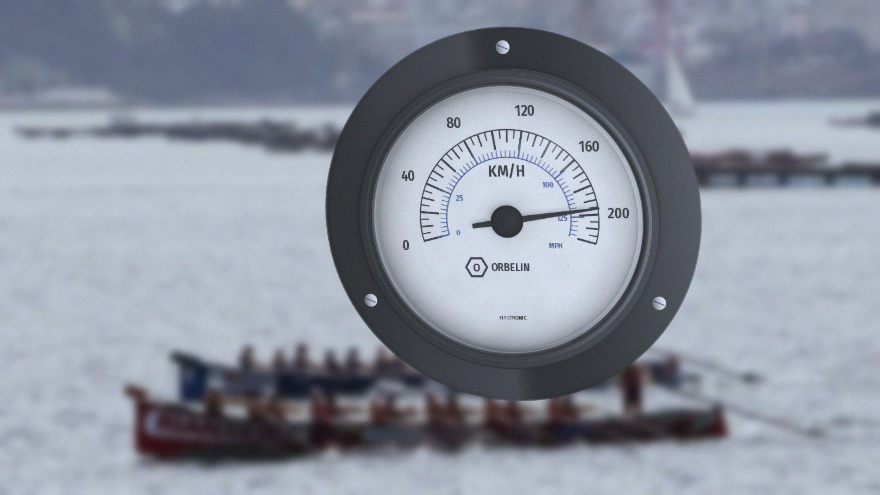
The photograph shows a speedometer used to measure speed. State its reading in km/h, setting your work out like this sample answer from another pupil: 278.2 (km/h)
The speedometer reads 195 (km/h)
